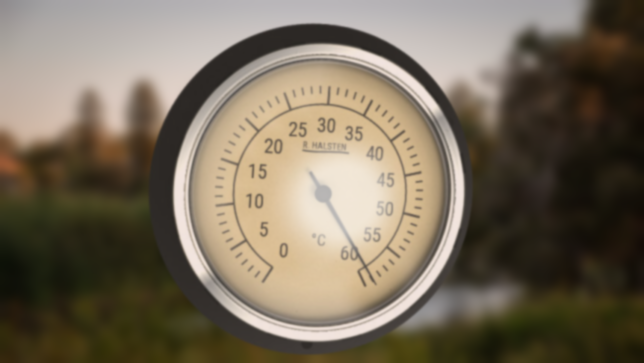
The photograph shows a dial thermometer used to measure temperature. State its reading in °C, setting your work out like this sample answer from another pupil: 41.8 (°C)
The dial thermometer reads 59 (°C)
